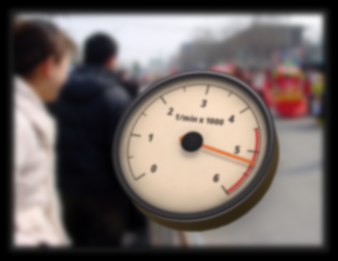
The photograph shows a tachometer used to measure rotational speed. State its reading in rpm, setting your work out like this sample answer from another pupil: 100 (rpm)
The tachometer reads 5250 (rpm)
